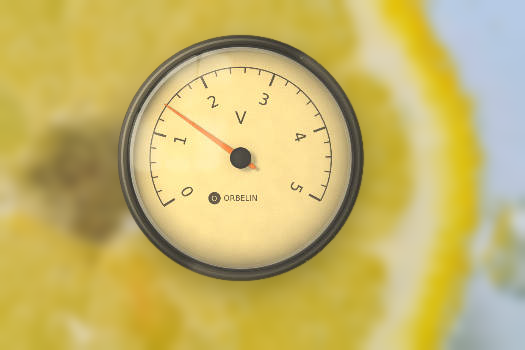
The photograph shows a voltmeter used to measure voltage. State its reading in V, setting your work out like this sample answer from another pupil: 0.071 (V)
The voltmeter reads 1.4 (V)
